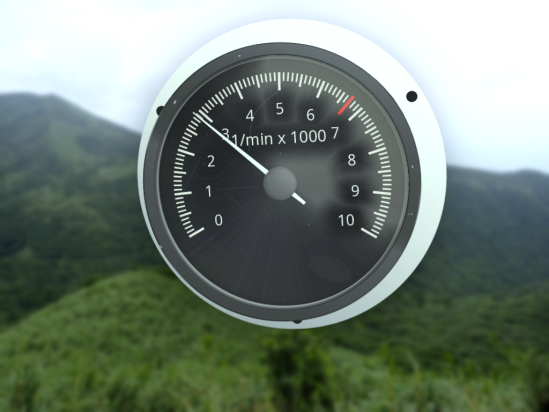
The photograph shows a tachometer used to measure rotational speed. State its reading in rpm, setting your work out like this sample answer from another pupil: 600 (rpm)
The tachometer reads 2900 (rpm)
